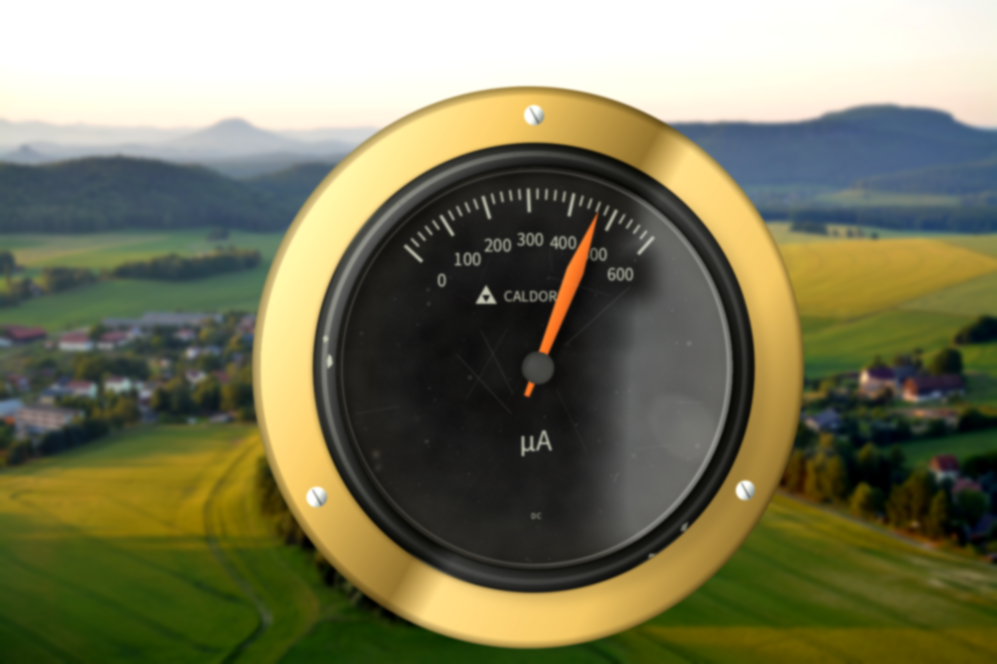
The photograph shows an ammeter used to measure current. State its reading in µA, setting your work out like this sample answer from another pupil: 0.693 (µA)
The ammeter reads 460 (µA)
